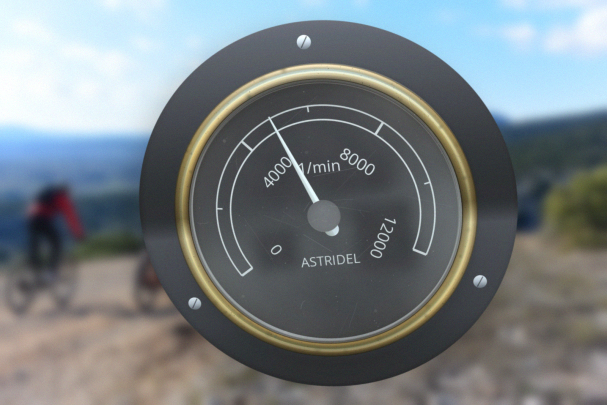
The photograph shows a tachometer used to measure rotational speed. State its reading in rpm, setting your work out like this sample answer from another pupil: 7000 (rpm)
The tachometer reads 5000 (rpm)
